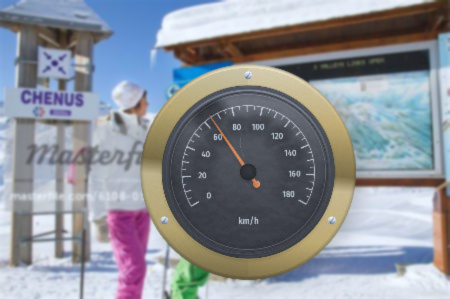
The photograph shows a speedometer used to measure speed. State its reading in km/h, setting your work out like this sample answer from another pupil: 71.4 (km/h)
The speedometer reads 65 (km/h)
